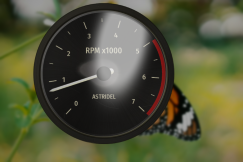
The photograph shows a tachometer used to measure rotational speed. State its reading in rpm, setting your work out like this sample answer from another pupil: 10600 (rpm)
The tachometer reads 750 (rpm)
